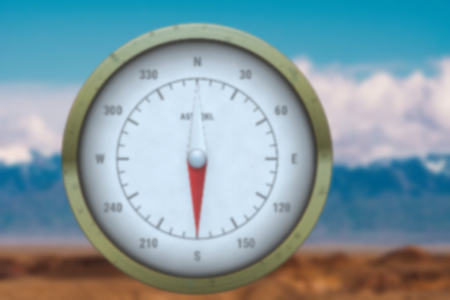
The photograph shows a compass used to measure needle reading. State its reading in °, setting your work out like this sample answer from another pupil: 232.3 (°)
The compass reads 180 (°)
